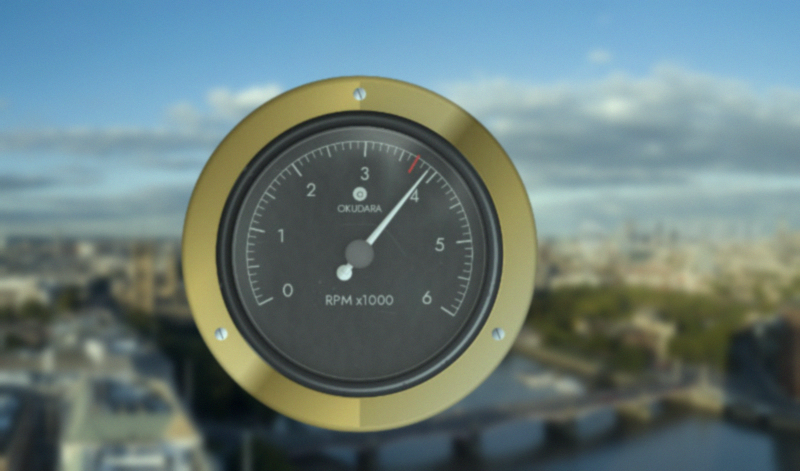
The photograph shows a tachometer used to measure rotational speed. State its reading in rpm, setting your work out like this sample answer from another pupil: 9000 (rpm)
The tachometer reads 3900 (rpm)
